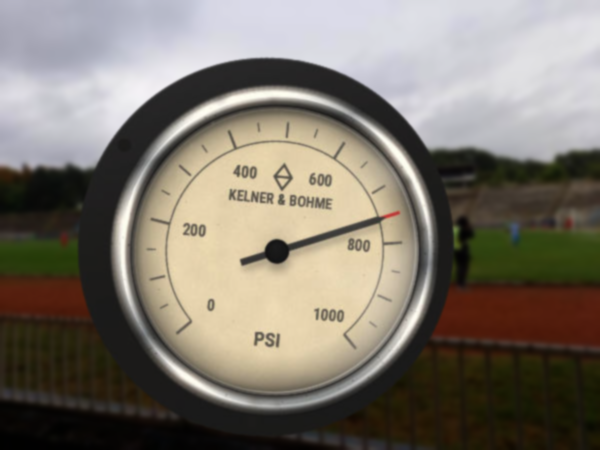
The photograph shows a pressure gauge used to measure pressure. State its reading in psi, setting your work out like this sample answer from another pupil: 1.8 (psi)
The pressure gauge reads 750 (psi)
